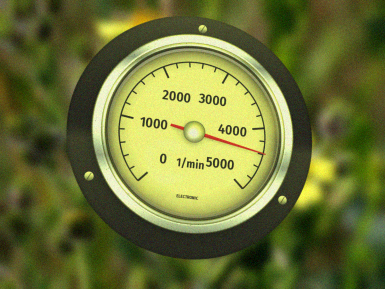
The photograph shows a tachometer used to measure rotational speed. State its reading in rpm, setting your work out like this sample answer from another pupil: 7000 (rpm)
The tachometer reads 4400 (rpm)
